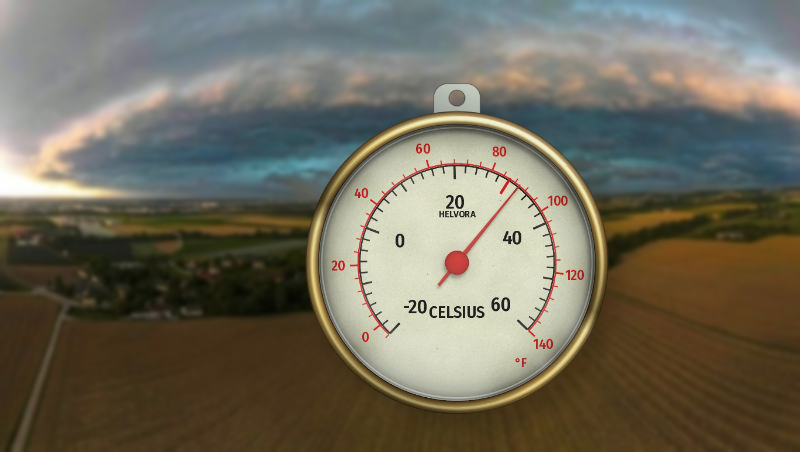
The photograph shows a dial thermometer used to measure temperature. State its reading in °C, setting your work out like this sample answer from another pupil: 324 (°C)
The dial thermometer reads 32 (°C)
